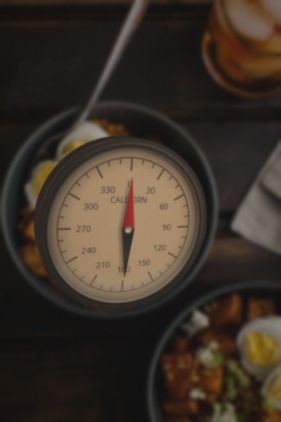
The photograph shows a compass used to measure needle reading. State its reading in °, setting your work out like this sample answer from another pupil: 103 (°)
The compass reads 0 (°)
